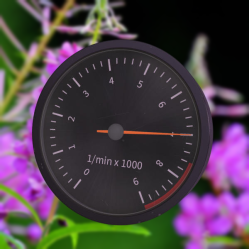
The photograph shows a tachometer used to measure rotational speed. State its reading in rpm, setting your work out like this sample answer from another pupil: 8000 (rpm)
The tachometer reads 7000 (rpm)
